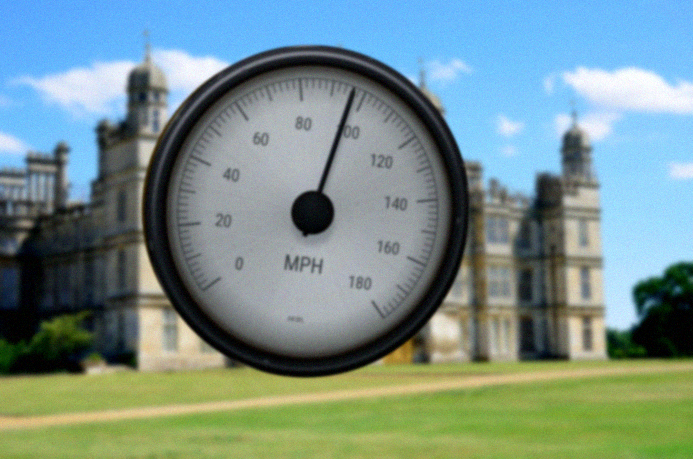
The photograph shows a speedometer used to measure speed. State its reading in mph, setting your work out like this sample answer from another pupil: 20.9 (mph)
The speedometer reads 96 (mph)
